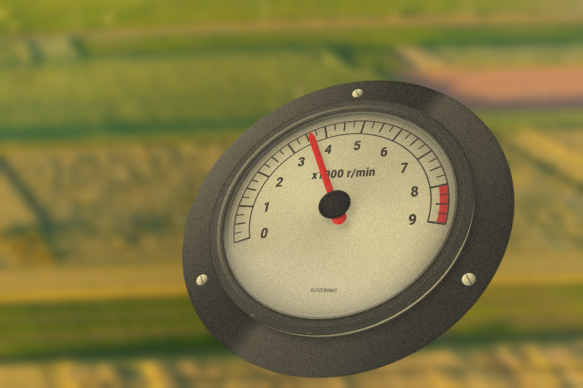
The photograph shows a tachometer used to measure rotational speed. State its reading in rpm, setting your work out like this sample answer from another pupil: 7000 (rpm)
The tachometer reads 3625 (rpm)
